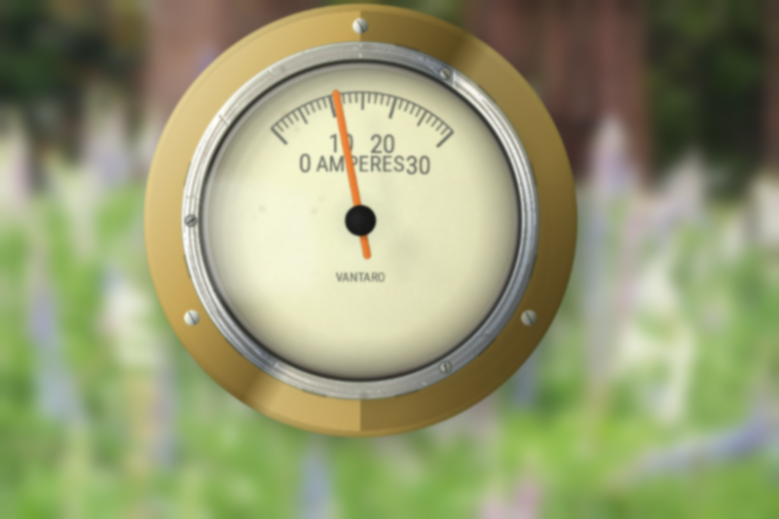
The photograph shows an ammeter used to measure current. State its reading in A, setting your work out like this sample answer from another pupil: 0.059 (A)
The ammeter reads 11 (A)
